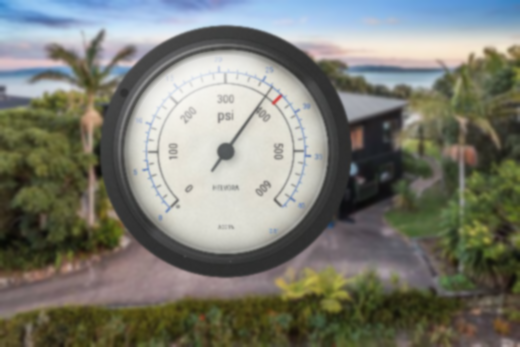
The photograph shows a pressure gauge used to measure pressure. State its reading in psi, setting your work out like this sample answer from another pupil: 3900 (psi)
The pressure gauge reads 380 (psi)
